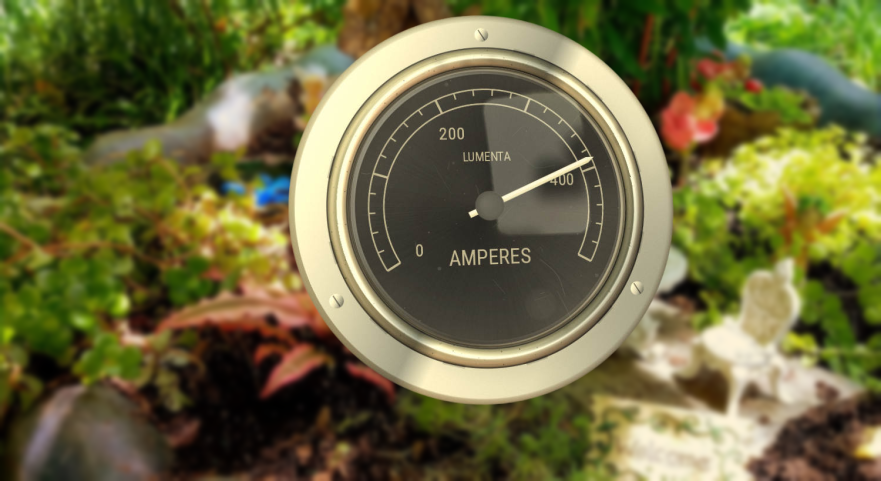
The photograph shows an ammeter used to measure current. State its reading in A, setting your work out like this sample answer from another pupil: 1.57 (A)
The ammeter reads 390 (A)
